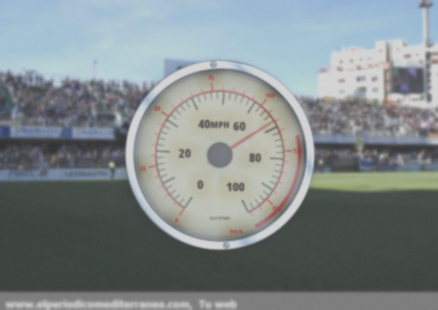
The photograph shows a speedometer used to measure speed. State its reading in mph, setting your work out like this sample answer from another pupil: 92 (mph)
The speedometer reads 68 (mph)
